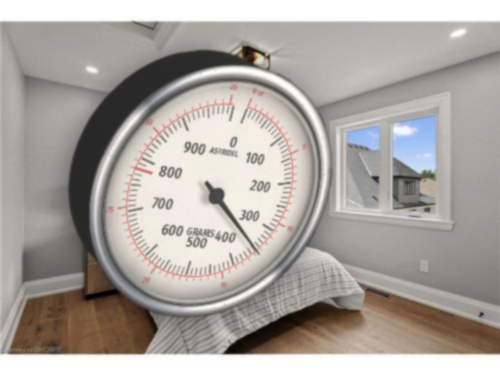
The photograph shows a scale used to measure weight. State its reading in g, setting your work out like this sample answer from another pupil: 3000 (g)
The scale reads 350 (g)
